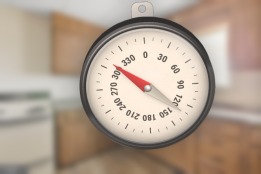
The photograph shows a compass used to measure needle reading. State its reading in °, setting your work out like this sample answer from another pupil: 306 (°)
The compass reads 310 (°)
